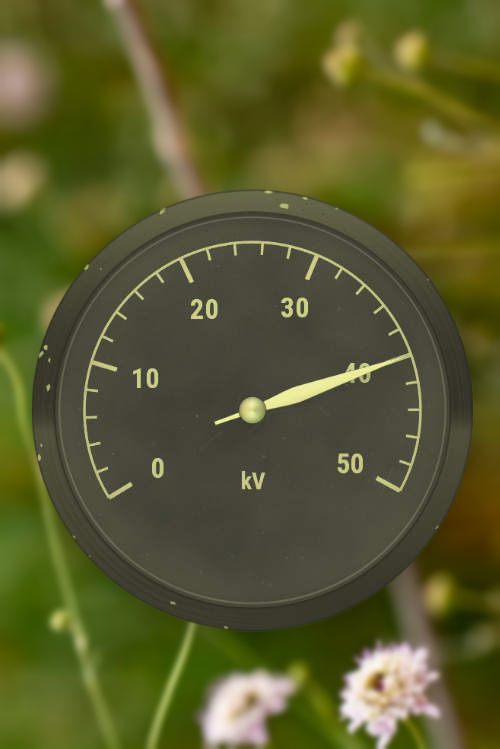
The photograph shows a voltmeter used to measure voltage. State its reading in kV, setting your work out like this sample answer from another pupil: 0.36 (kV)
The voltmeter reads 40 (kV)
